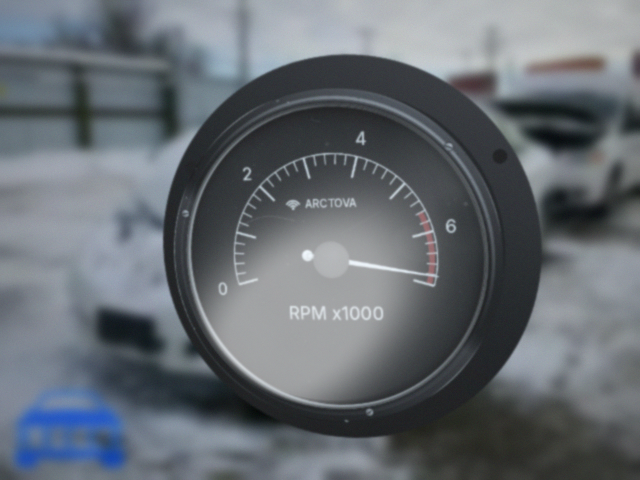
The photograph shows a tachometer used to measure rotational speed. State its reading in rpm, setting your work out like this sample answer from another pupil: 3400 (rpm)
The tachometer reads 6800 (rpm)
